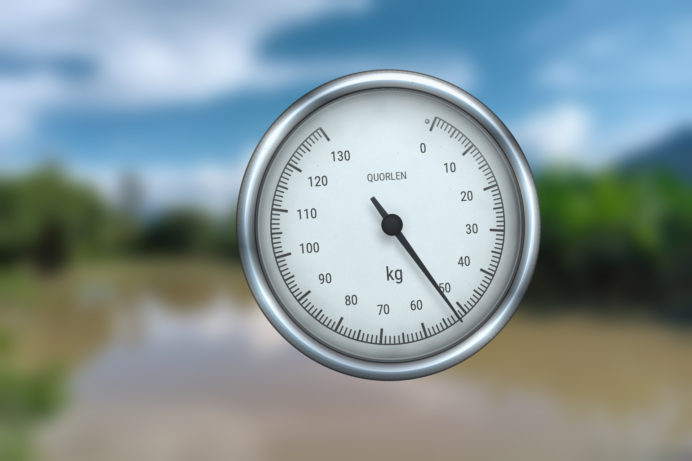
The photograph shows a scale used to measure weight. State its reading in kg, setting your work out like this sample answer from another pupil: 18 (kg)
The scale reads 52 (kg)
